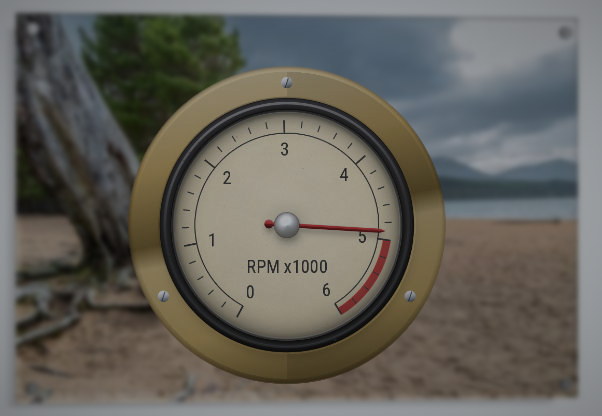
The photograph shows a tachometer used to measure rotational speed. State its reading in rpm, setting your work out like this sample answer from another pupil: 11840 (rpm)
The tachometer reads 4900 (rpm)
